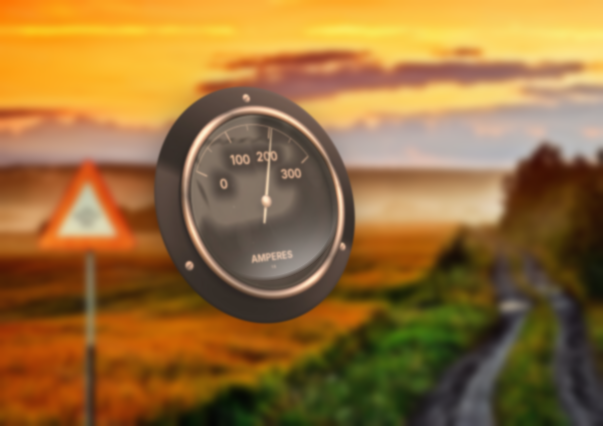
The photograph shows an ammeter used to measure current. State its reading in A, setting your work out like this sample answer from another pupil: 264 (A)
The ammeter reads 200 (A)
